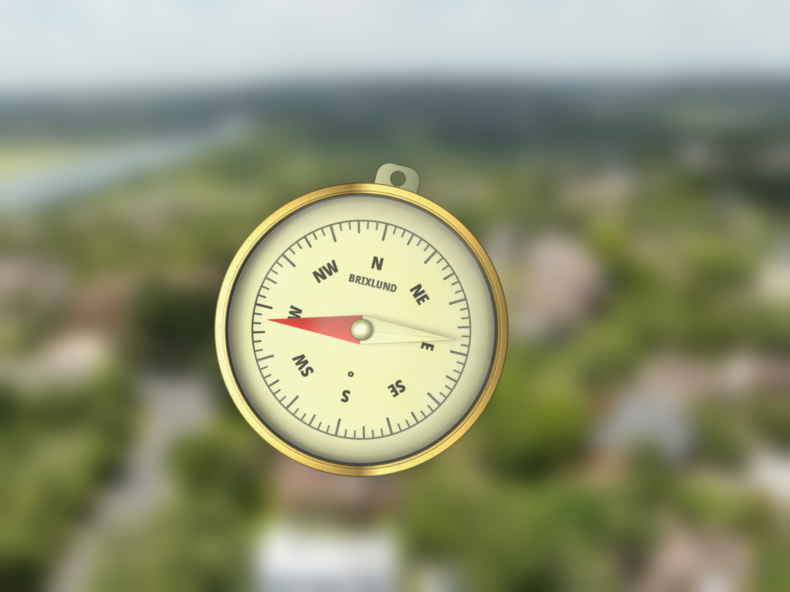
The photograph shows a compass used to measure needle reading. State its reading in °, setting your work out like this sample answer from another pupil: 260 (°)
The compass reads 262.5 (°)
